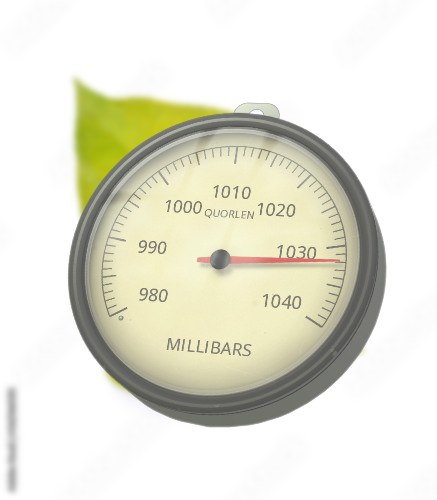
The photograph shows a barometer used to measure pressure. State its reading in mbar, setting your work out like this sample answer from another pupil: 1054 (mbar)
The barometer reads 1032 (mbar)
